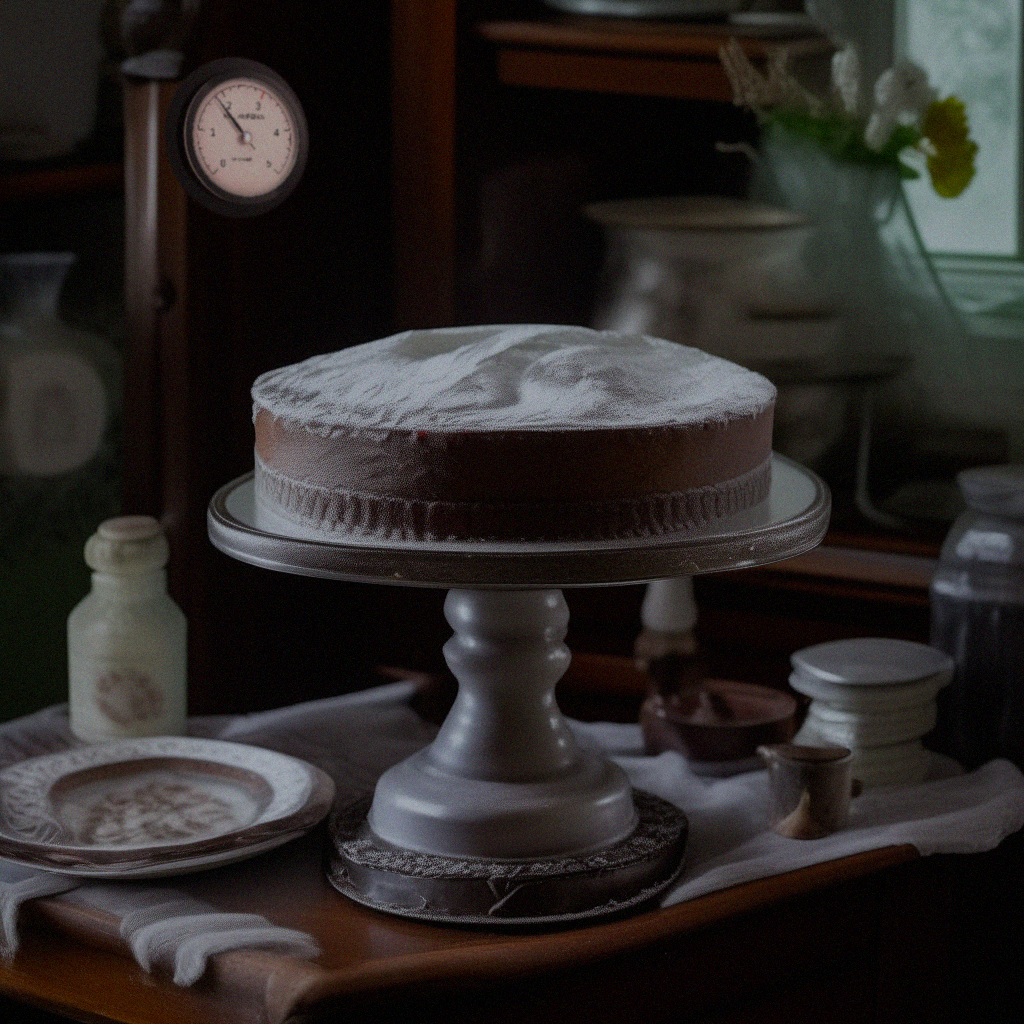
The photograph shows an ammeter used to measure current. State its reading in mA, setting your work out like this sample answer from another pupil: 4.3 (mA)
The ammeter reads 1.8 (mA)
